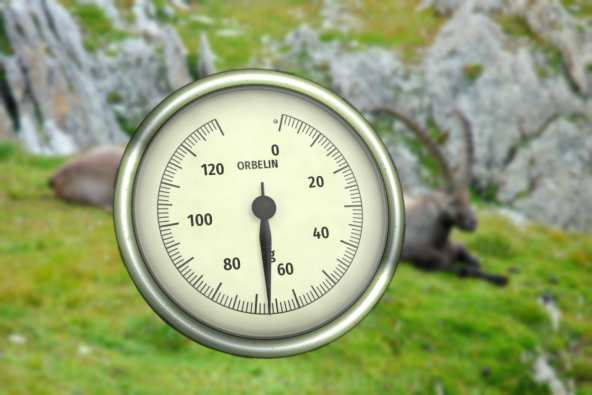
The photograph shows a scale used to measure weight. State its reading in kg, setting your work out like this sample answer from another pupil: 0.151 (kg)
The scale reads 67 (kg)
